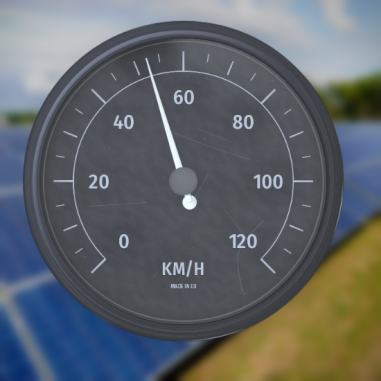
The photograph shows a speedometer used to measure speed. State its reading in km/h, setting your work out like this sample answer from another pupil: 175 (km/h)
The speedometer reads 52.5 (km/h)
